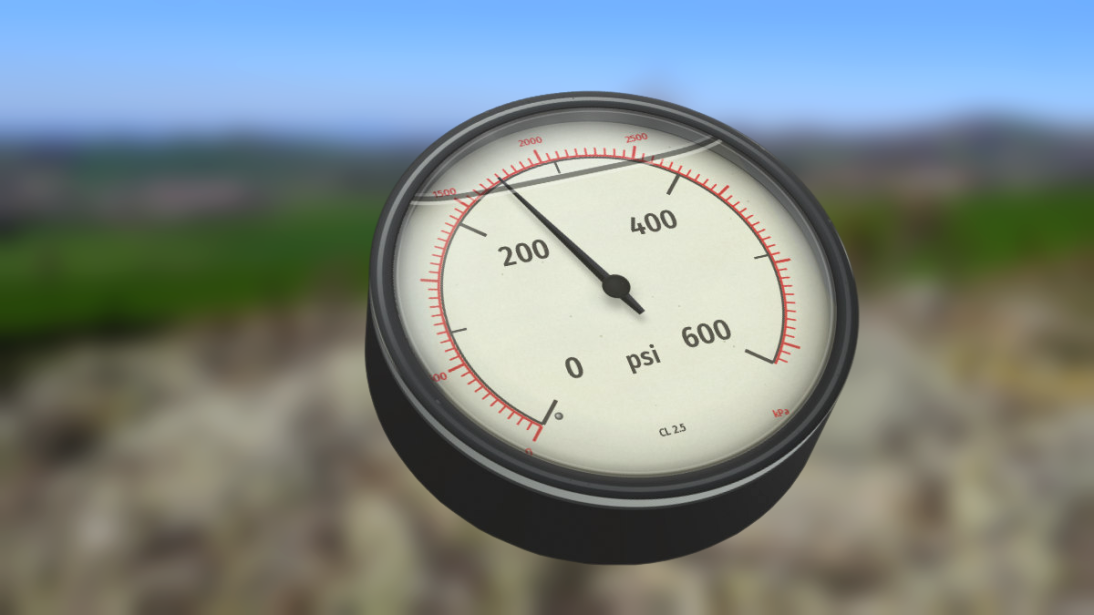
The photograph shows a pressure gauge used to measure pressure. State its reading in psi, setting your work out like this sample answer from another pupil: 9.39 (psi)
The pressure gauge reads 250 (psi)
